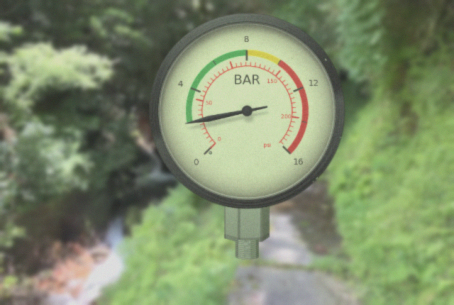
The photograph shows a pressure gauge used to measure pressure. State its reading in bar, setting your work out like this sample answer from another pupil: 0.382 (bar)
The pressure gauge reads 2 (bar)
